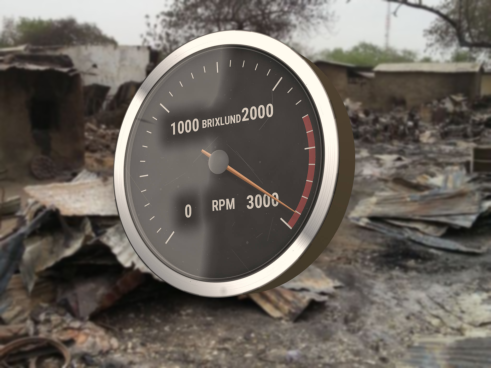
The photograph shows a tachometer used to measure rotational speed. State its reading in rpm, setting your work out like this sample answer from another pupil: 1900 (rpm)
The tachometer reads 2900 (rpm)
